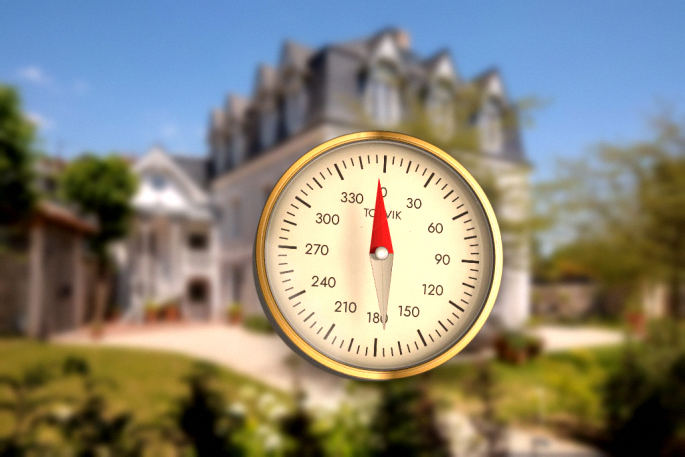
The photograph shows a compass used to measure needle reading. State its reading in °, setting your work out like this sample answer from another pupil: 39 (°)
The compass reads 355 (°)
